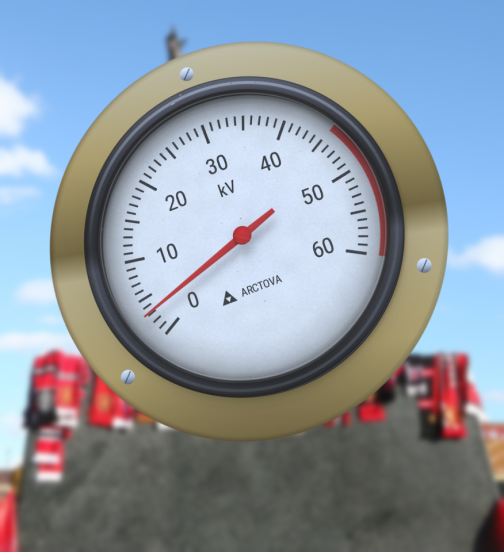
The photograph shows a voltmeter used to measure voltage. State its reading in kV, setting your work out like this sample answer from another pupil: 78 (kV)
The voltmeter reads 3 (kV)
